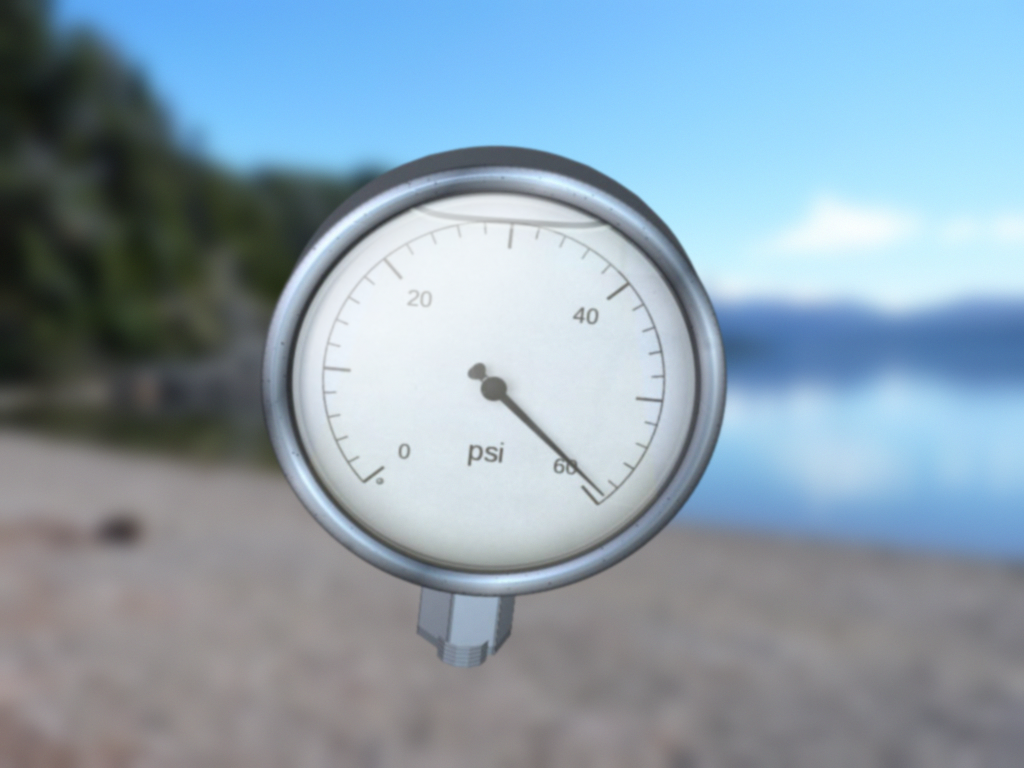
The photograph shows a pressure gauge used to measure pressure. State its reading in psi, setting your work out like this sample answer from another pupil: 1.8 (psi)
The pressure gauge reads 59 (psi)
